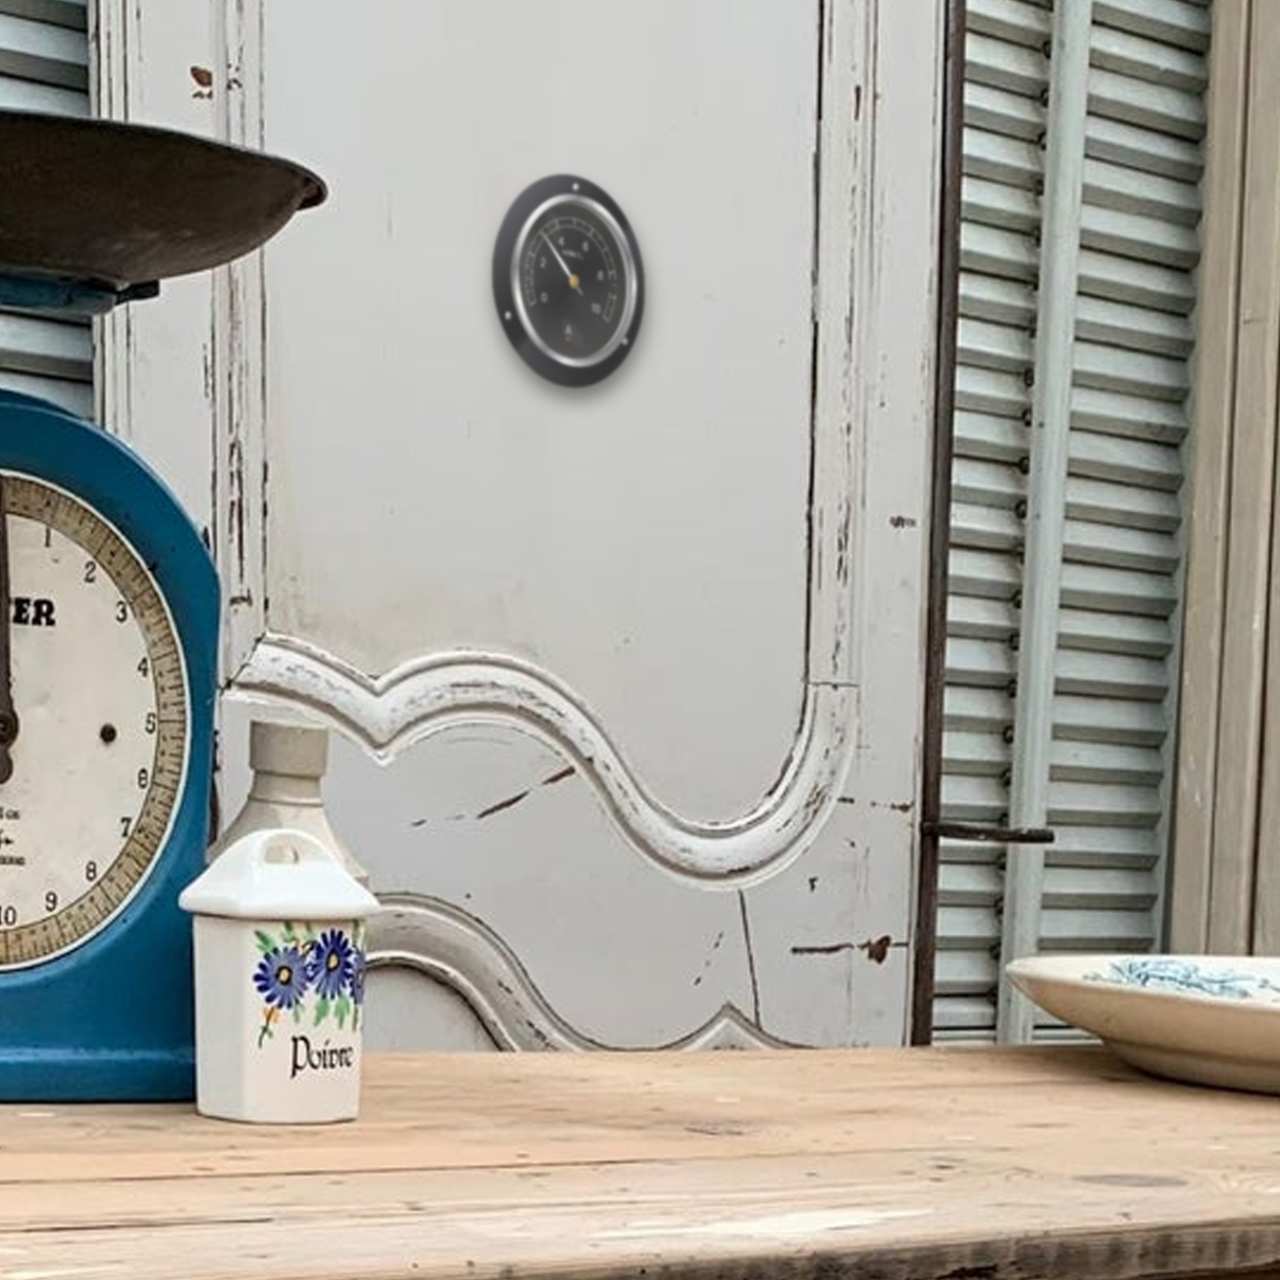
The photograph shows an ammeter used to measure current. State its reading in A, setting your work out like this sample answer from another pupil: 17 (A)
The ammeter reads 3 (A)
